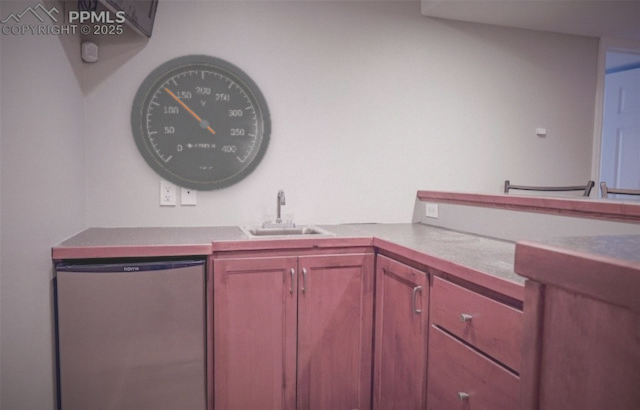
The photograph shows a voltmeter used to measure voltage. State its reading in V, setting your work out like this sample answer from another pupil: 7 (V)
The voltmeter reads 130 (V)
